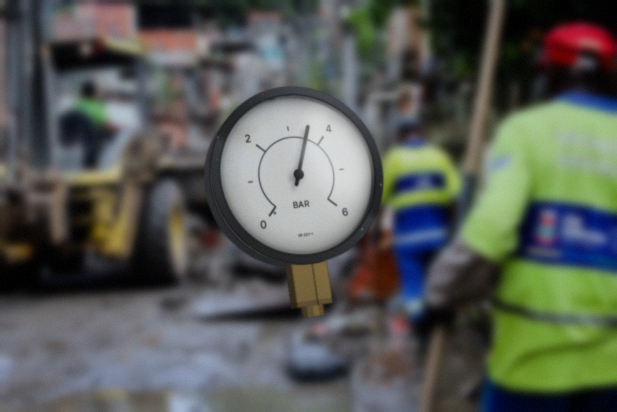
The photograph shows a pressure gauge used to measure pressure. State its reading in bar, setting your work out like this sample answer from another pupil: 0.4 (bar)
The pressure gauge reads 3.5 (bar)
